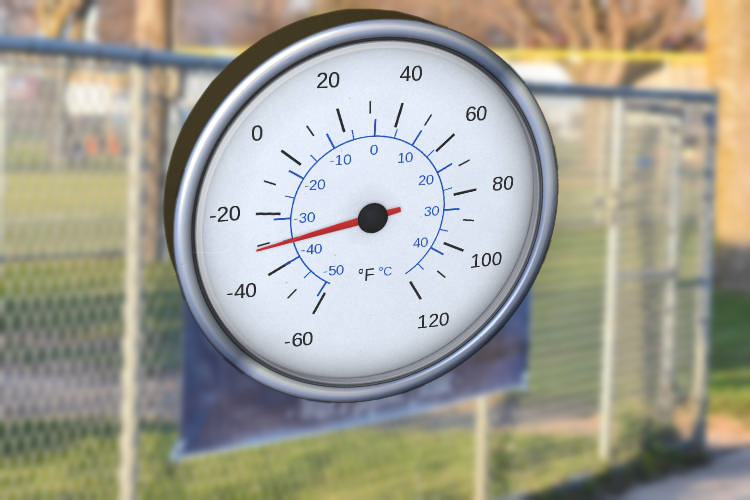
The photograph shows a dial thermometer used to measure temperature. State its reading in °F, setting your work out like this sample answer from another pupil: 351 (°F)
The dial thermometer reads -30 (°F)
